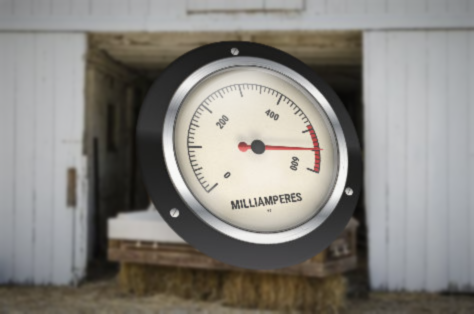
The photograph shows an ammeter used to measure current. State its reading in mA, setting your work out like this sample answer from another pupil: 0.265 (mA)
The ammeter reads 550 (mA)
